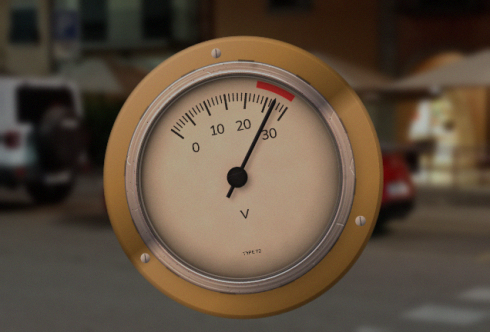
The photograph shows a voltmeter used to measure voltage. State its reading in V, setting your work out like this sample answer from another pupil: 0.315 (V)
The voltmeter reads 27 (V)
